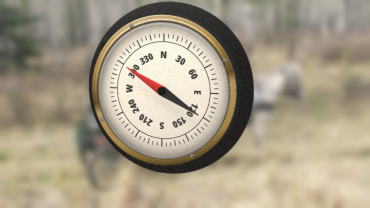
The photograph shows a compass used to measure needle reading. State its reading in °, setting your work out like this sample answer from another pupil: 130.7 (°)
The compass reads 300 (°)
